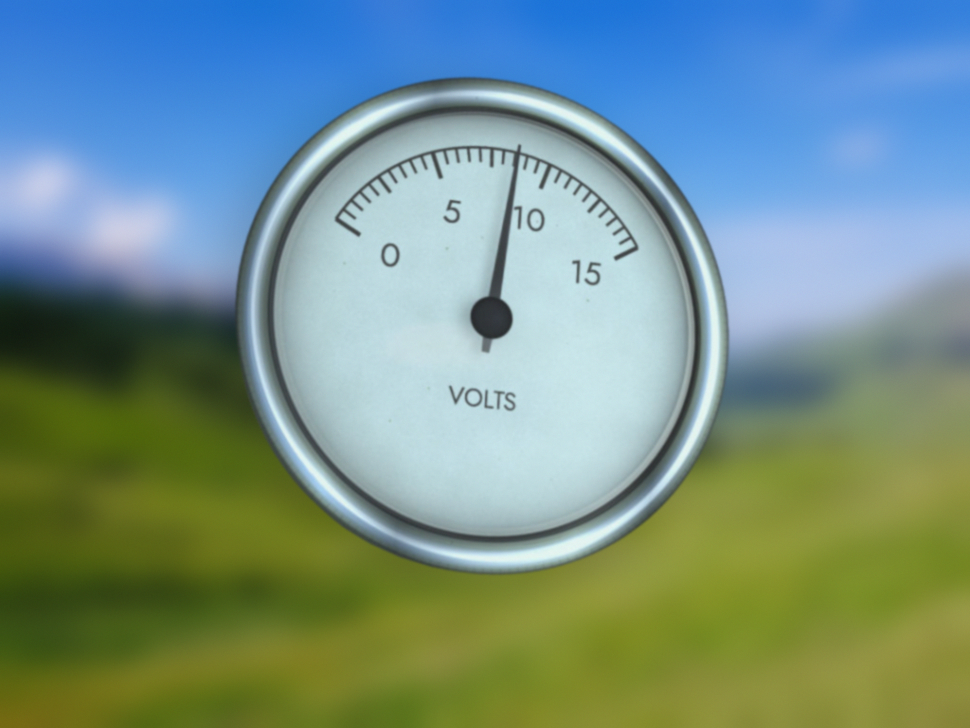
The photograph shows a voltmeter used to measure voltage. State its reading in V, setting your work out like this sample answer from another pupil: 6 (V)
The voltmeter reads 8.5 (V)
